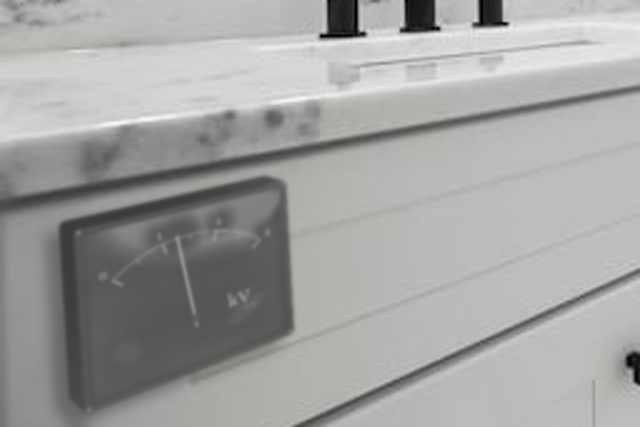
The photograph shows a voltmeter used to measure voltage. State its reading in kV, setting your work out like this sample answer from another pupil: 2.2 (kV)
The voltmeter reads 1.25 (kV)
